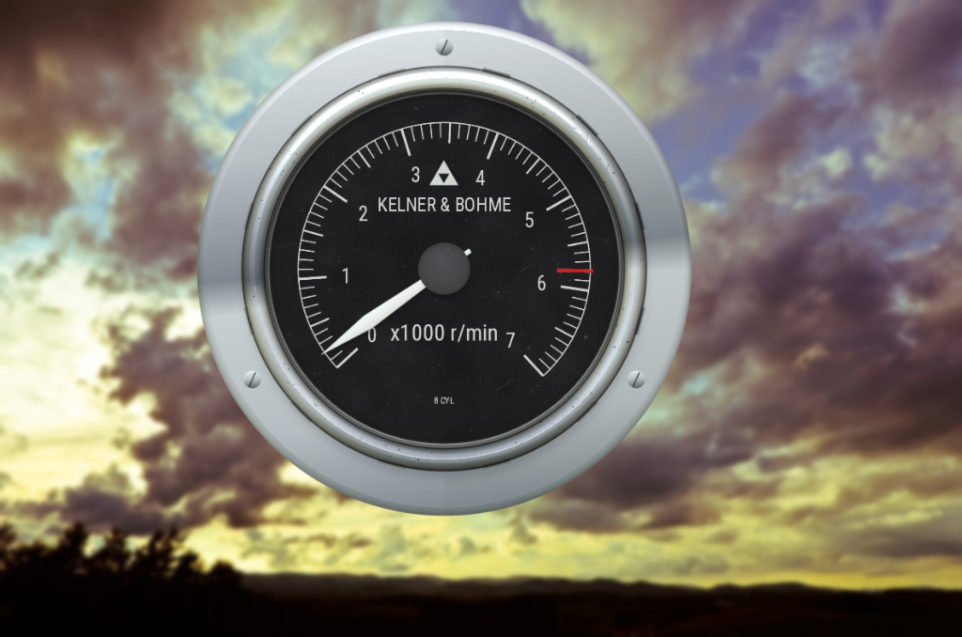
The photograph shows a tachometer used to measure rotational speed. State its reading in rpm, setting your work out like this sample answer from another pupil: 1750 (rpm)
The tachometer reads 200 (rpm)
